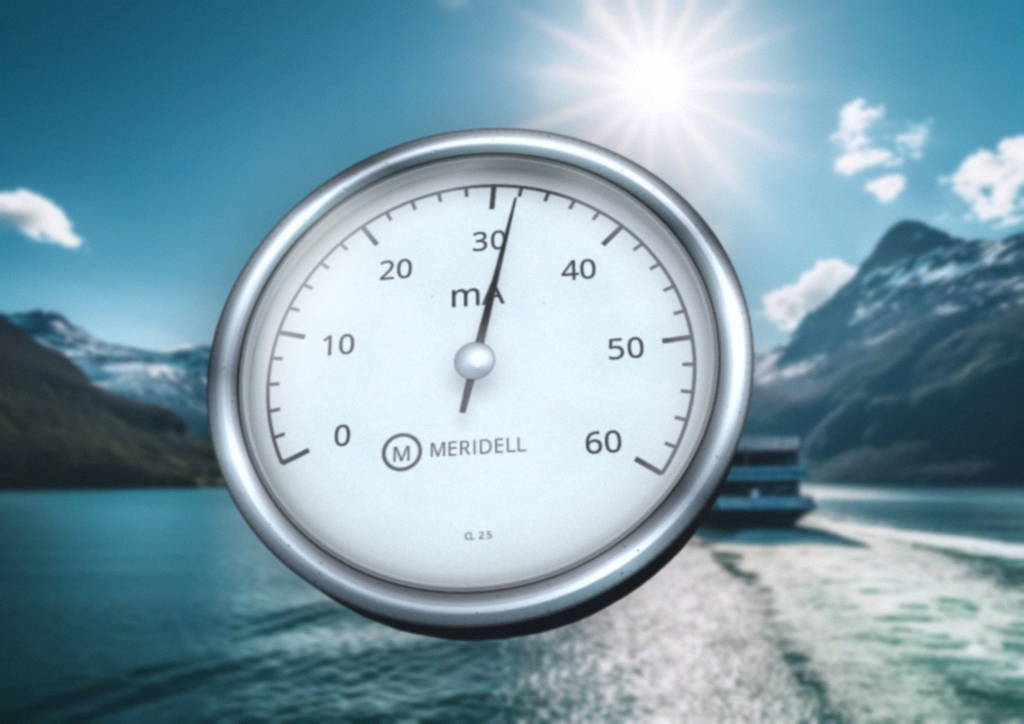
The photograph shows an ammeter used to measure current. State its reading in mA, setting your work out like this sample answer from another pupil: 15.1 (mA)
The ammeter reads 32 (mA)
